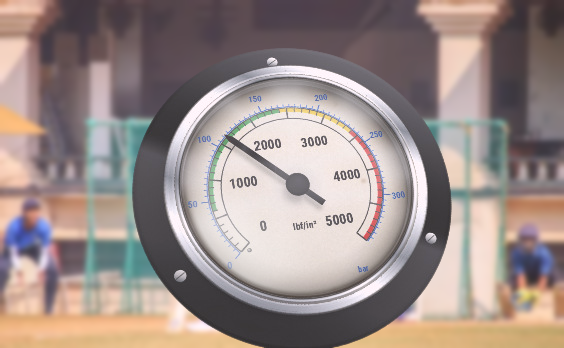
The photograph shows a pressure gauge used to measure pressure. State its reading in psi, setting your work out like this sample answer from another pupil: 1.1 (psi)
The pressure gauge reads 1600 (psi)
